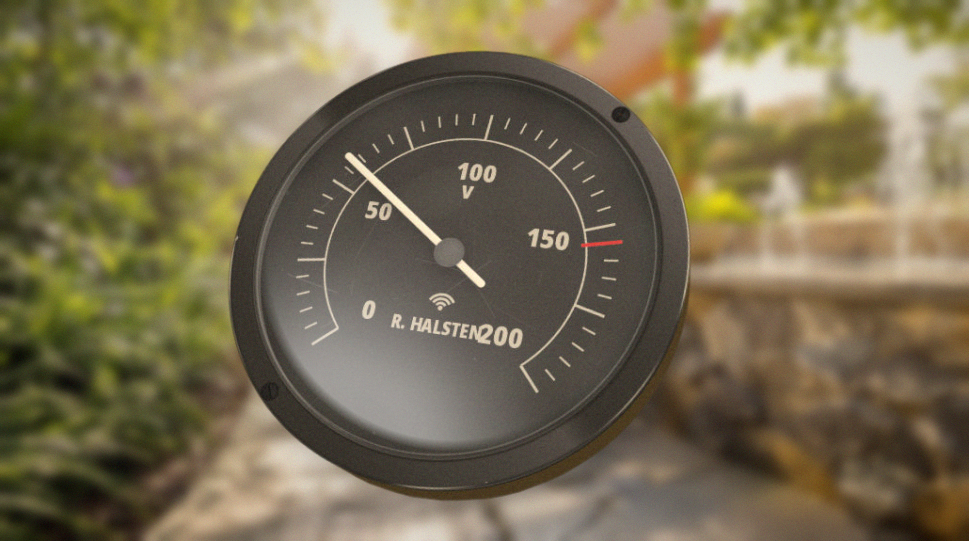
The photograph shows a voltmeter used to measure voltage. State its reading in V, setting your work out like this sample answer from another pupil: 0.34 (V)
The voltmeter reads 57.5 (V)
